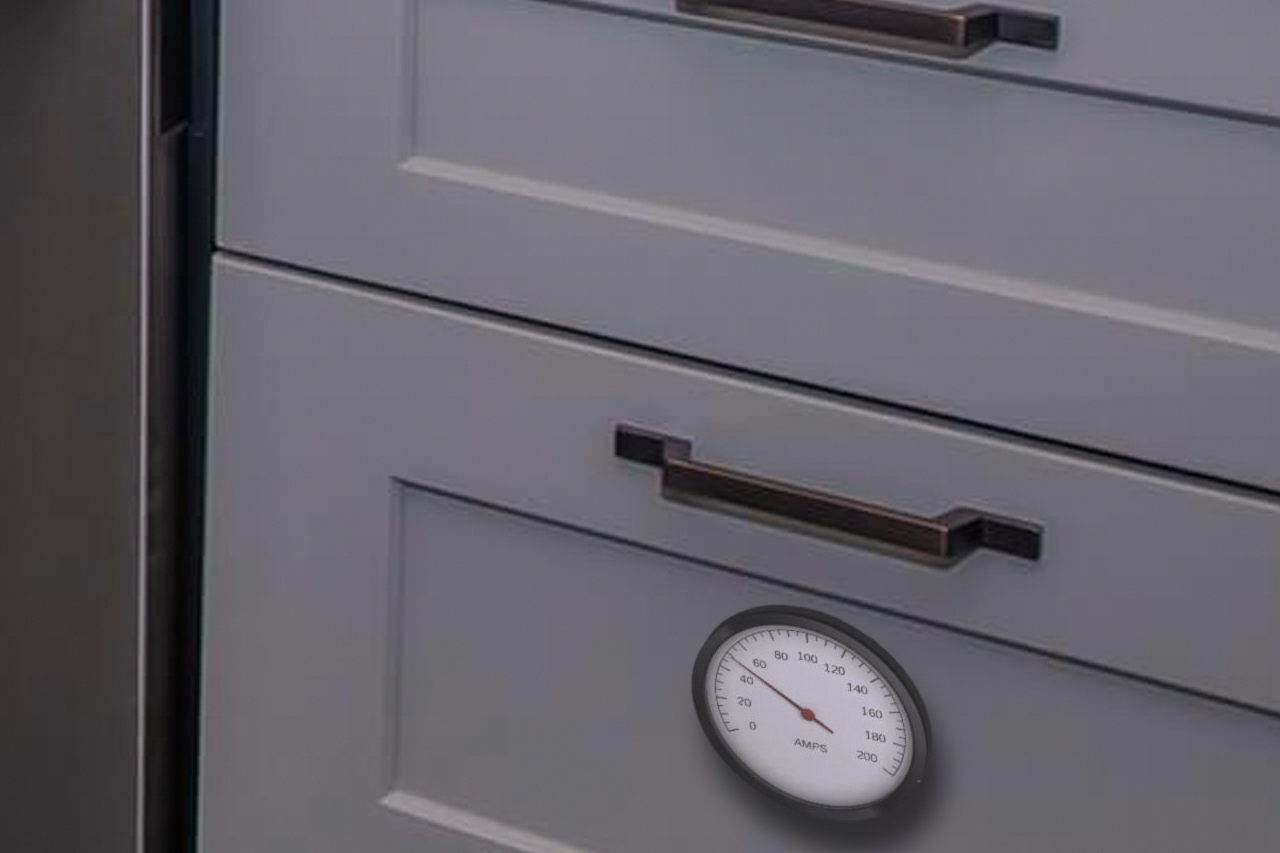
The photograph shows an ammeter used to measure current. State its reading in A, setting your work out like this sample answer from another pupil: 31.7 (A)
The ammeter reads 50 (A)
